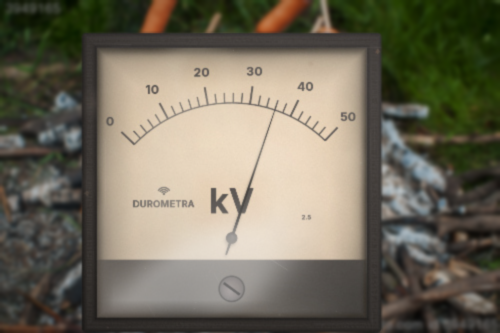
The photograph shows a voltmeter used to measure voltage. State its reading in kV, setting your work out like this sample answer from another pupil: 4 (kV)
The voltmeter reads 36 (kV)
